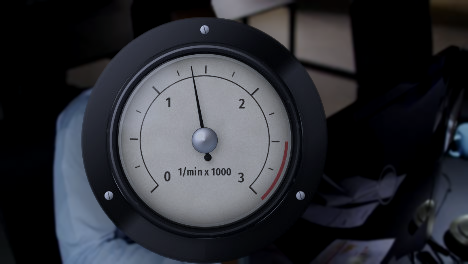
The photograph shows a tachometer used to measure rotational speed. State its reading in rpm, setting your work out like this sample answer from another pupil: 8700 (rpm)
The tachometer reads 1375 (rpm)
